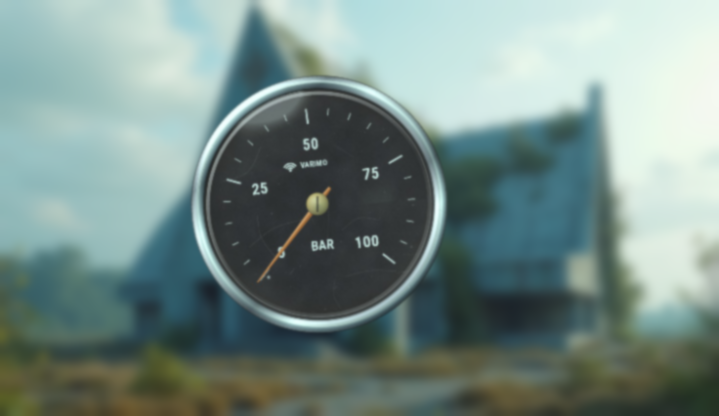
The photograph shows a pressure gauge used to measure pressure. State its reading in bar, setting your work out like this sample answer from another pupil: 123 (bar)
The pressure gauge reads 0 (bar)
